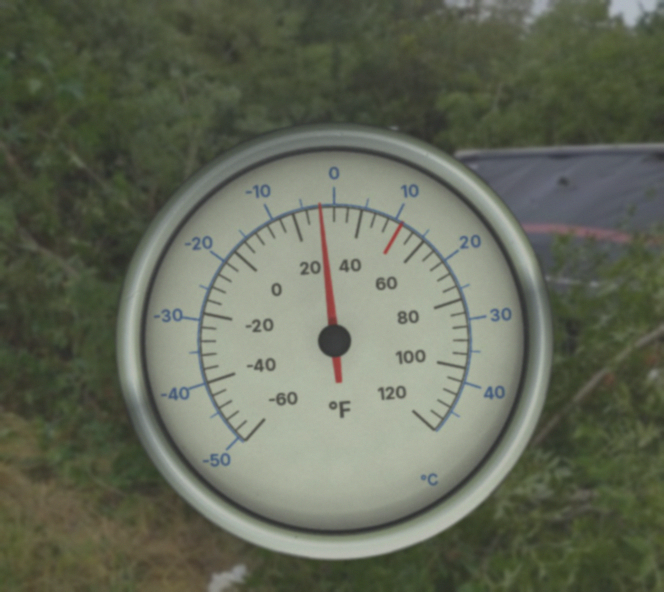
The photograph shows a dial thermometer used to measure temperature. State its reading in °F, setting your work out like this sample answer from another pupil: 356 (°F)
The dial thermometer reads 28 (°F)
